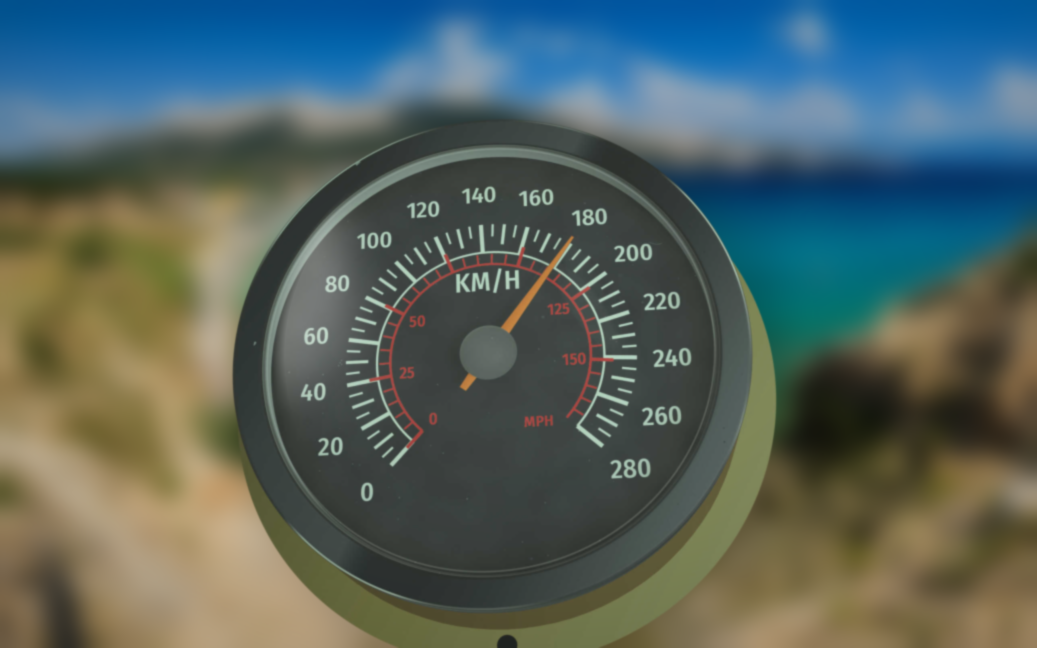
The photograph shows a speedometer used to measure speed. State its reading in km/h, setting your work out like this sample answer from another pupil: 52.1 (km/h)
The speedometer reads 180 (km/h)
